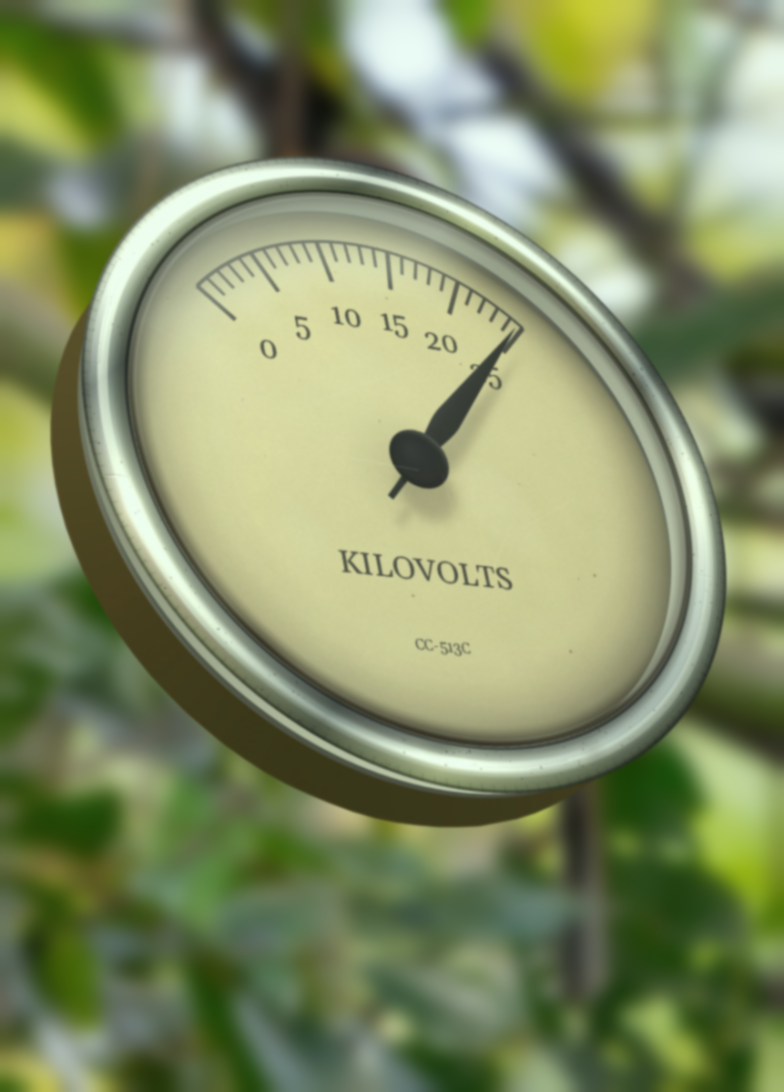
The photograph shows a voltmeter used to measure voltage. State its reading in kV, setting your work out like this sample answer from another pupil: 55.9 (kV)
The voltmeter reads 24.5 (kV)
